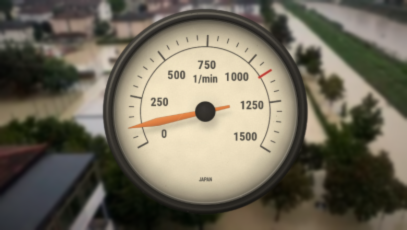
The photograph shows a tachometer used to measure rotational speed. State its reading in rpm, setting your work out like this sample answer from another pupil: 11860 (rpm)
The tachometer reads 100 (rpm)
